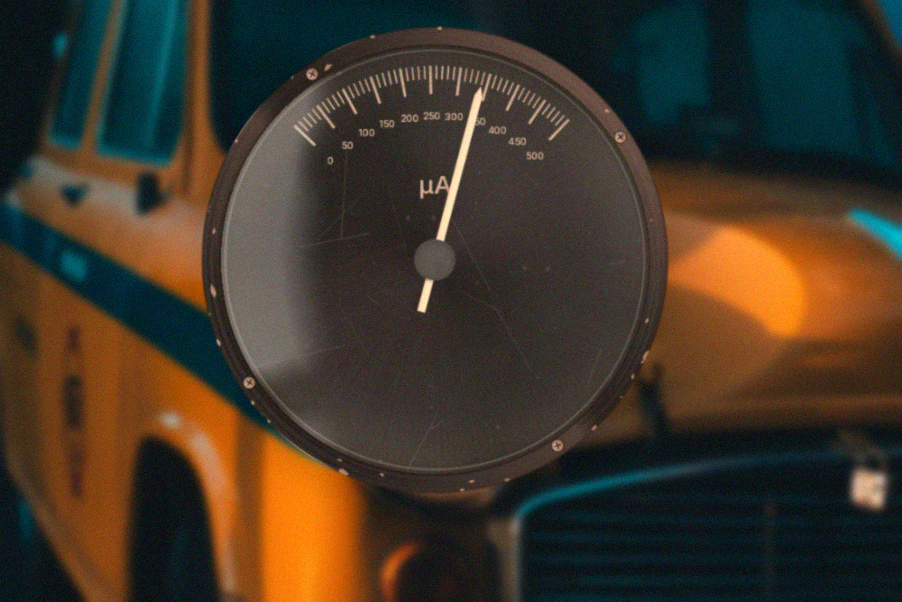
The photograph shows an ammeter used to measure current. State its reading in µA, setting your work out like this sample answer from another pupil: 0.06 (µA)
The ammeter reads 340 (µA)
